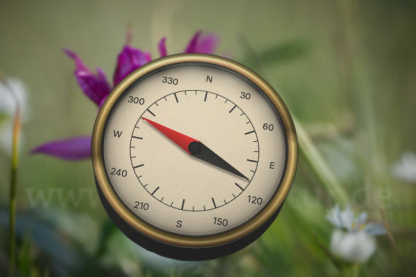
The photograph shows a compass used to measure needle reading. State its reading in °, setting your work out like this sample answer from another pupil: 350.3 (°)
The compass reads 290 (°)
